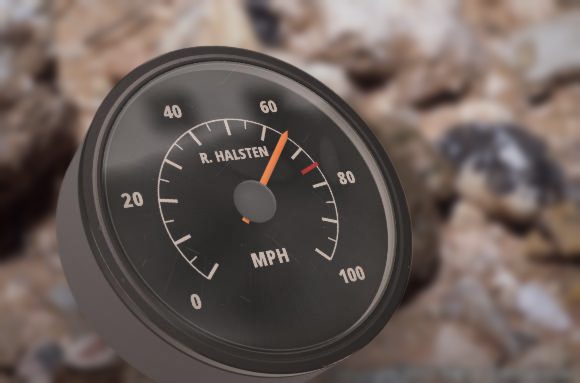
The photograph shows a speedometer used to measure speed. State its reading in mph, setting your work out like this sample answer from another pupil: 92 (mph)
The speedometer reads 65 (mph)
